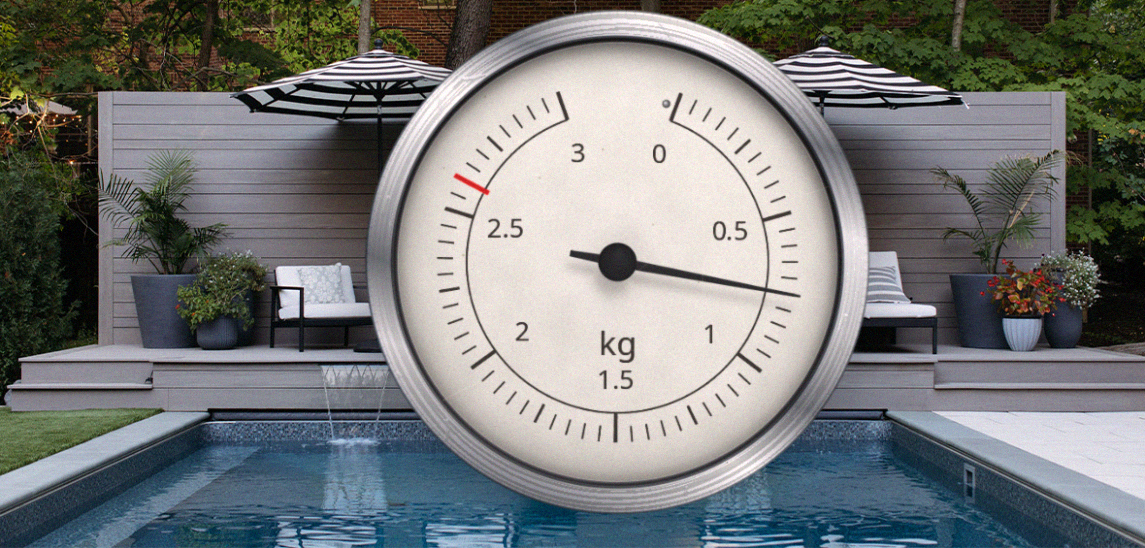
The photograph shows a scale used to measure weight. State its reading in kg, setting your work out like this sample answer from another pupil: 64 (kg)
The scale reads 0.75 (kg)
